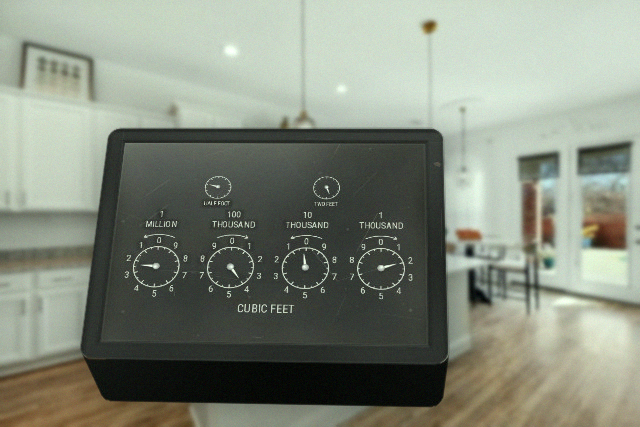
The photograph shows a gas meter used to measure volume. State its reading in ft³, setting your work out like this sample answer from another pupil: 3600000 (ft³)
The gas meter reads 240200 (ft³)
